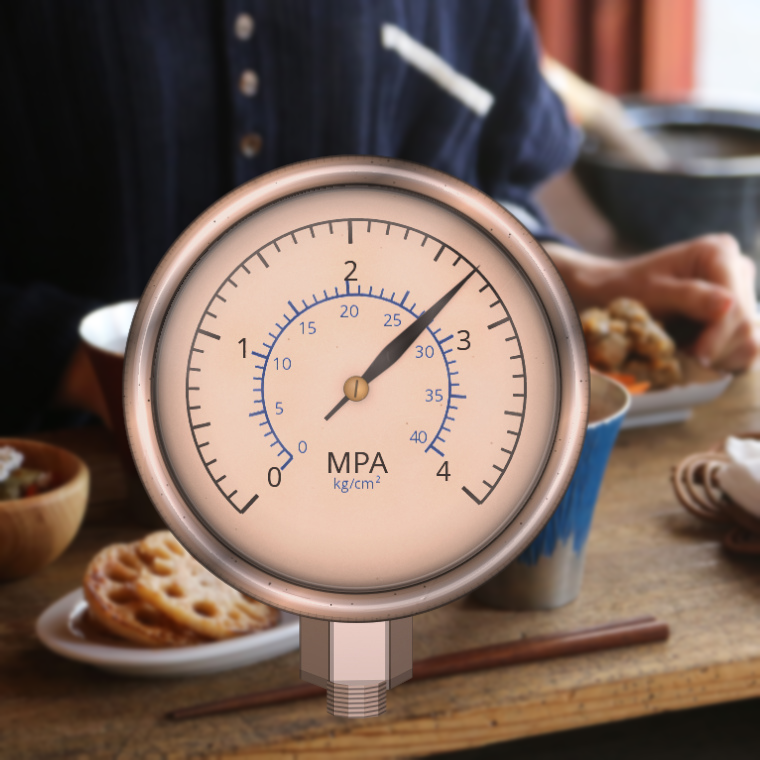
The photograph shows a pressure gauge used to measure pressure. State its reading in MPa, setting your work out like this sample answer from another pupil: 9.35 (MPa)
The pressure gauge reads 2.7 (MPa)
